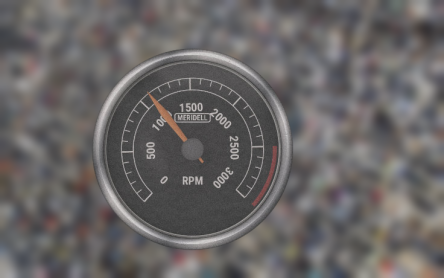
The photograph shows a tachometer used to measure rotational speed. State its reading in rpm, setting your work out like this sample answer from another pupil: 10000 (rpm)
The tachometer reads 1100 (rpm)
